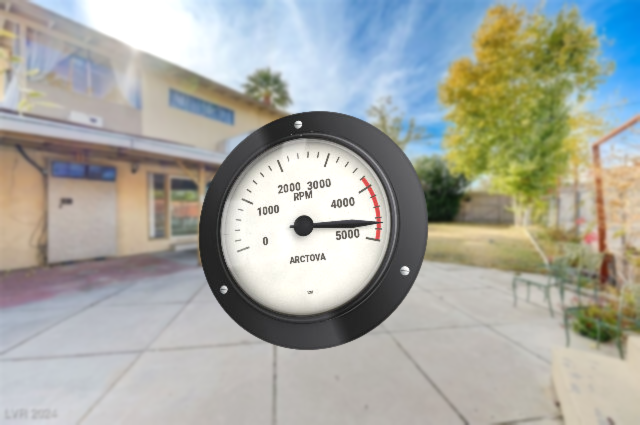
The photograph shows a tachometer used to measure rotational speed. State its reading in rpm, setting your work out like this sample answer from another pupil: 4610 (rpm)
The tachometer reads 4700 (rpm)
